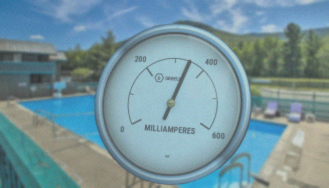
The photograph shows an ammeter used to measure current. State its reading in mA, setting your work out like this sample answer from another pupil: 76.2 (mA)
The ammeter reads 350 (mA)
